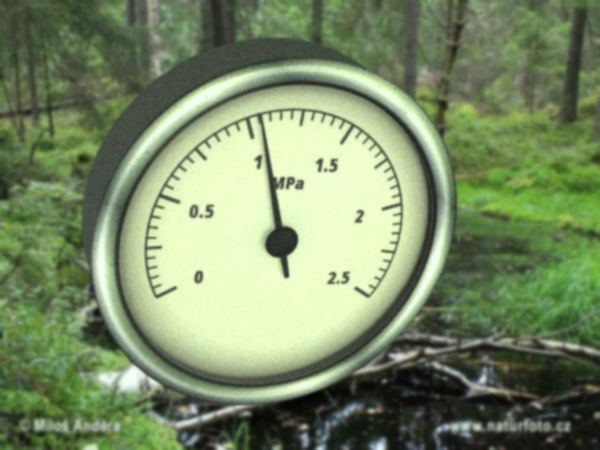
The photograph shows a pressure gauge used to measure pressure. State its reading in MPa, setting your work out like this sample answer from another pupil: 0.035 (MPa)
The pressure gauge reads 1.05 (MPa)
